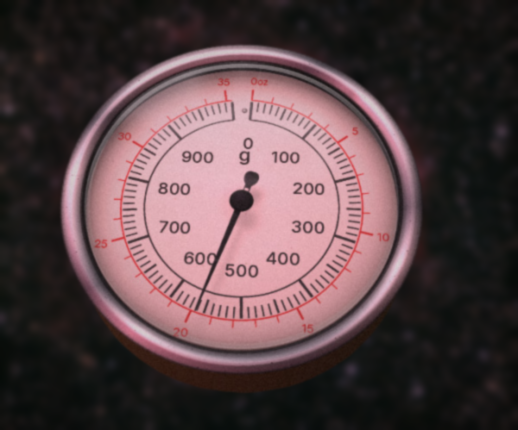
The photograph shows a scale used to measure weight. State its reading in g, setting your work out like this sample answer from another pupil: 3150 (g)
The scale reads 560 (g)
